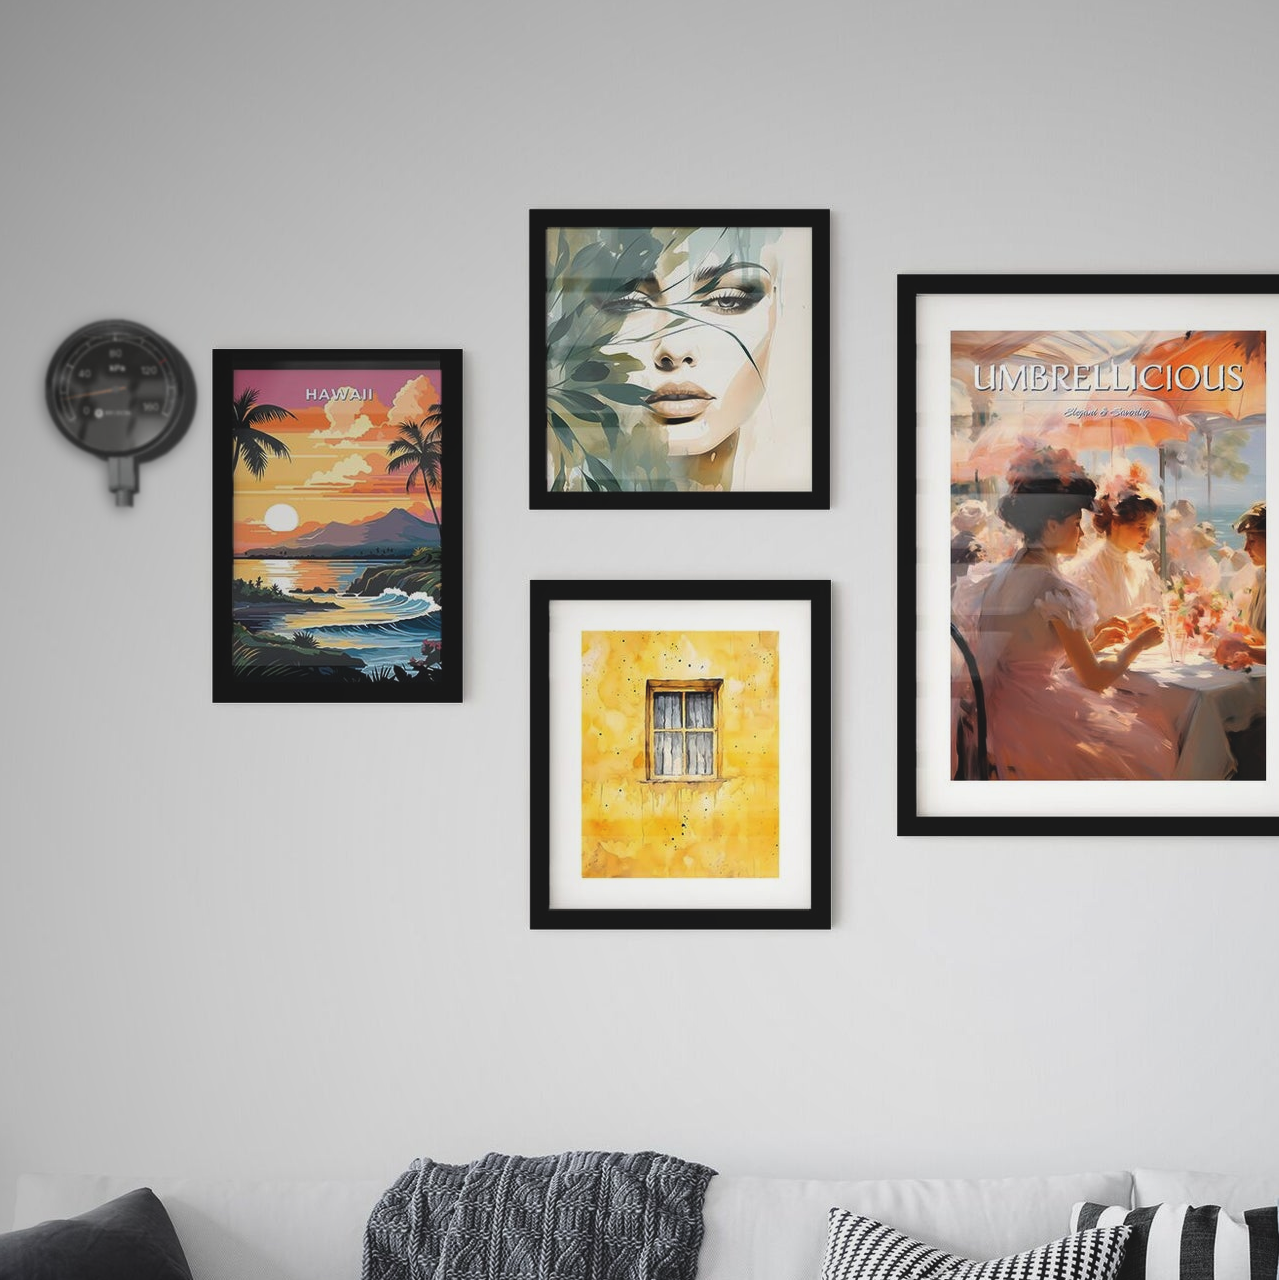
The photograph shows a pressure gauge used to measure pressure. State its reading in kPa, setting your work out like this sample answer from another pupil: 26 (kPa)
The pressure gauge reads 15 (kPa)
